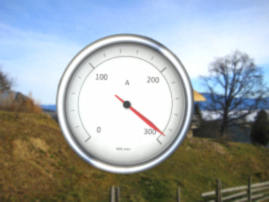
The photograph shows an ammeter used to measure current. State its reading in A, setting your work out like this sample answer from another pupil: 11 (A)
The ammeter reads 290 (A)
